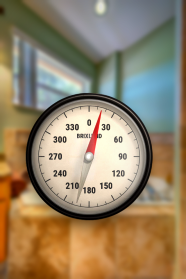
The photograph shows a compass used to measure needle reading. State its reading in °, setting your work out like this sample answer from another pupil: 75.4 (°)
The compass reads 15 (°)
